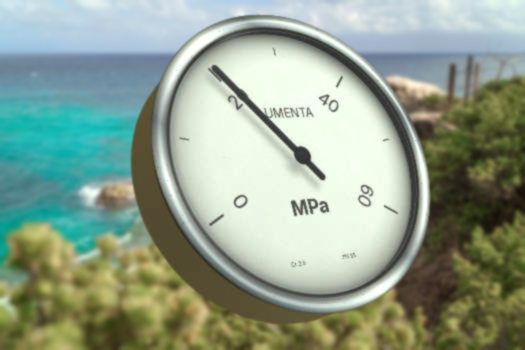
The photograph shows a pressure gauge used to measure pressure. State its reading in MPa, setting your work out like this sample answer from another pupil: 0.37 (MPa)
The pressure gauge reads 20 (MPa)
